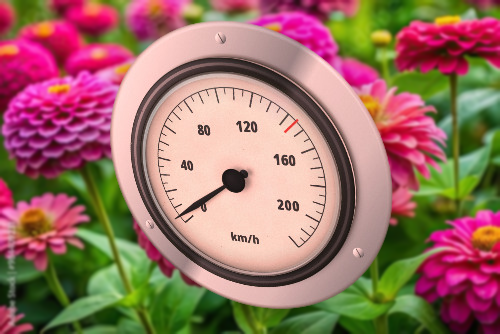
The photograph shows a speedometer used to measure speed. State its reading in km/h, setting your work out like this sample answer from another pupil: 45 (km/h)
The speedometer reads 5 (km/h)
